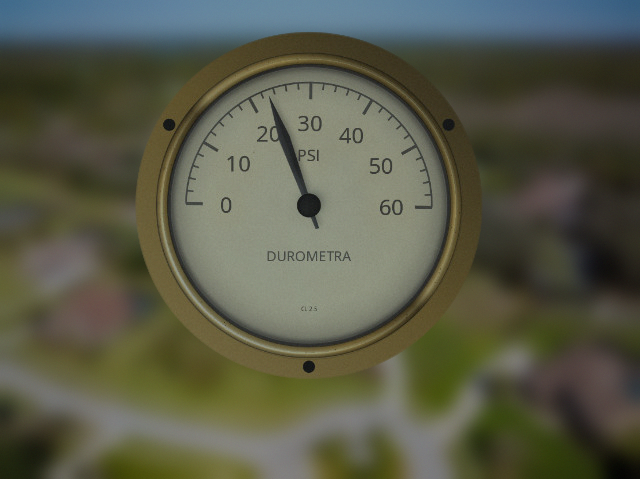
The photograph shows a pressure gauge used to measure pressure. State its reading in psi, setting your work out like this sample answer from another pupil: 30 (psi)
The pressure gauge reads 23 (psi)
